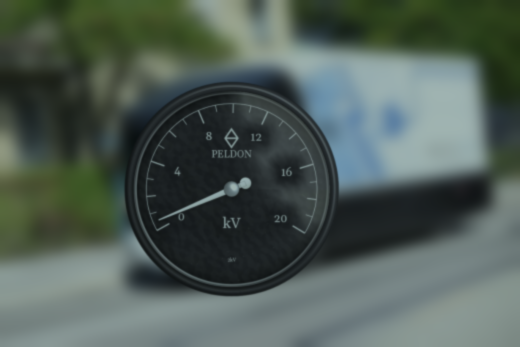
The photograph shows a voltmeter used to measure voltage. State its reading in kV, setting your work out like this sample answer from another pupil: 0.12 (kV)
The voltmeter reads 0.5 (kV)
